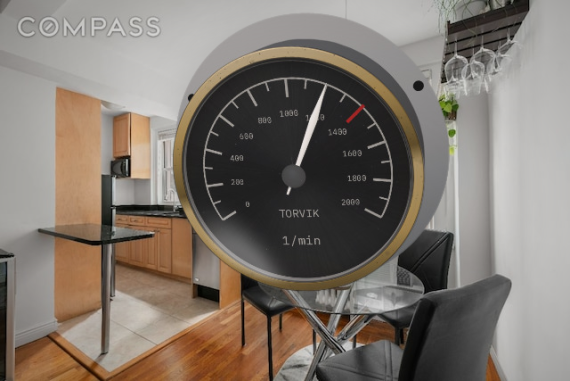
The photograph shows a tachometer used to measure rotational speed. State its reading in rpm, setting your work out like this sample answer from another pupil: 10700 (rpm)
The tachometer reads 1200 (rpm)
